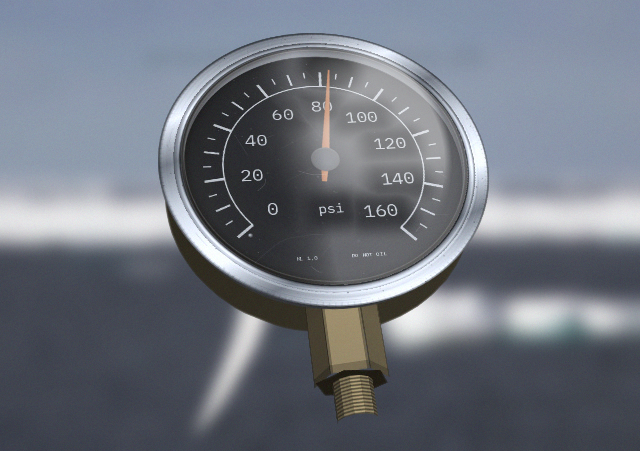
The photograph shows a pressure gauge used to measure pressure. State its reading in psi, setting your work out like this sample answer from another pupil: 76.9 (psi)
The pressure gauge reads 82.5 (psi)
